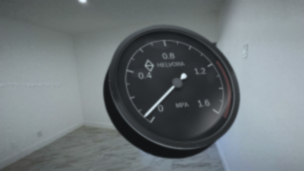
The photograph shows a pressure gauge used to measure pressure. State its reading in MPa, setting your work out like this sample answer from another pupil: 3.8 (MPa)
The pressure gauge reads 0.05 (MPa)
